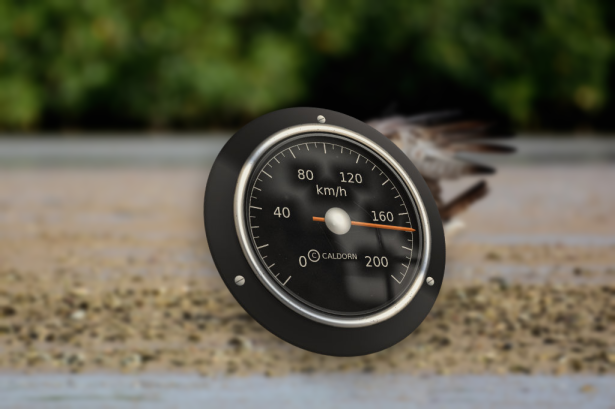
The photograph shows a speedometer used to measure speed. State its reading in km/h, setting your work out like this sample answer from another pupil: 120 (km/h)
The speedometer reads 170 (km/h)
